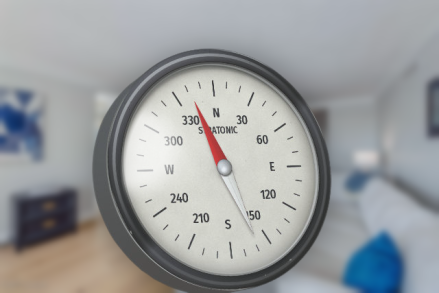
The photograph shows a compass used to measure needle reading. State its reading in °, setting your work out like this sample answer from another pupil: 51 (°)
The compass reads 340 (°)
